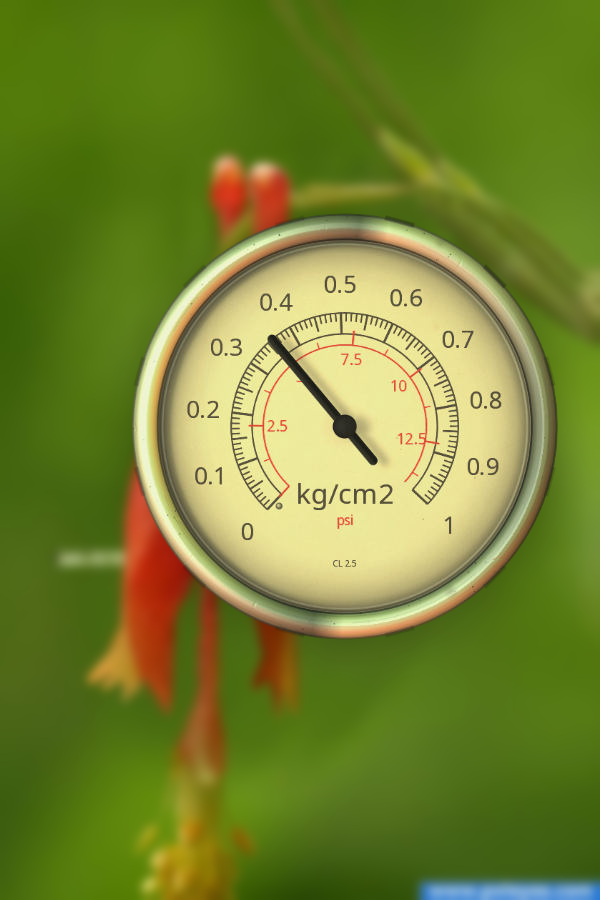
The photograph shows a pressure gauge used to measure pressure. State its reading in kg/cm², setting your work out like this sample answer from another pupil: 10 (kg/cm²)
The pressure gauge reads 0.36 (kg/cm²)
